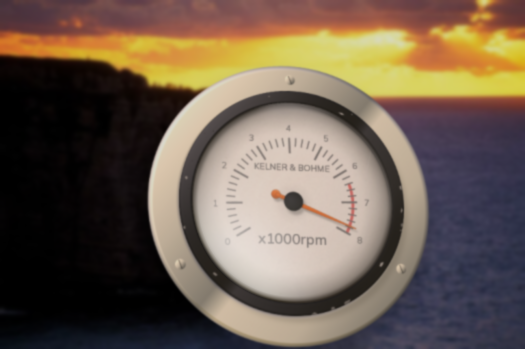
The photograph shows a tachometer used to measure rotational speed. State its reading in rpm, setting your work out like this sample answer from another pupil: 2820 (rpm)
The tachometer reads 7800 (rpm)
